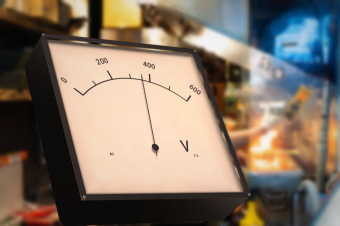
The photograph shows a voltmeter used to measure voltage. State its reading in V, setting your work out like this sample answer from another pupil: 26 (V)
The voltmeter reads 350 (V)
